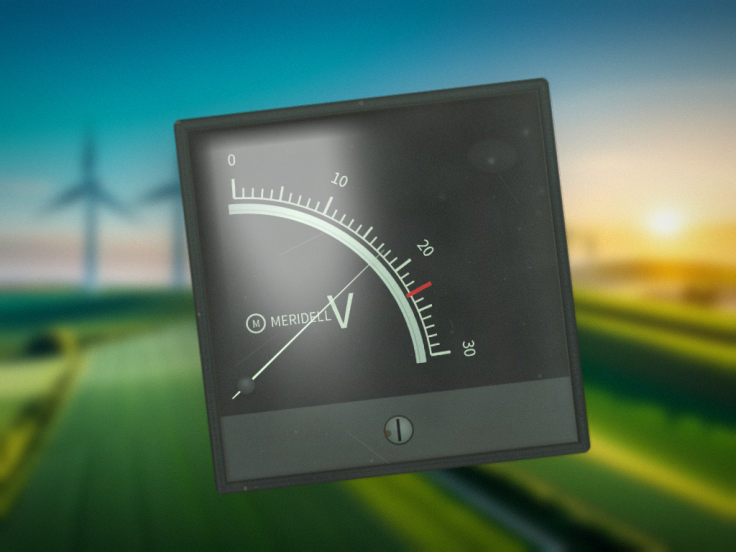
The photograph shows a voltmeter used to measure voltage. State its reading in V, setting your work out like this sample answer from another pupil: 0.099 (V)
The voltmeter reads 17.5 (V)
